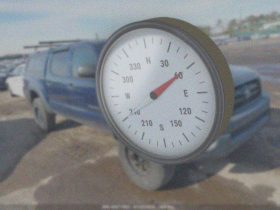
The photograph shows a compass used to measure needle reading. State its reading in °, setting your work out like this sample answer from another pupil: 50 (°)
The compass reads 60 (°)
